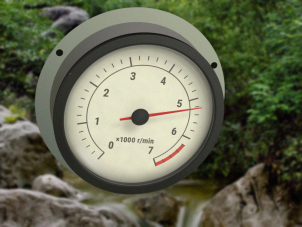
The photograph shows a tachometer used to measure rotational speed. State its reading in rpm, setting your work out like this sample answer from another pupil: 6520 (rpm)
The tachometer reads 5200 (rpm)
